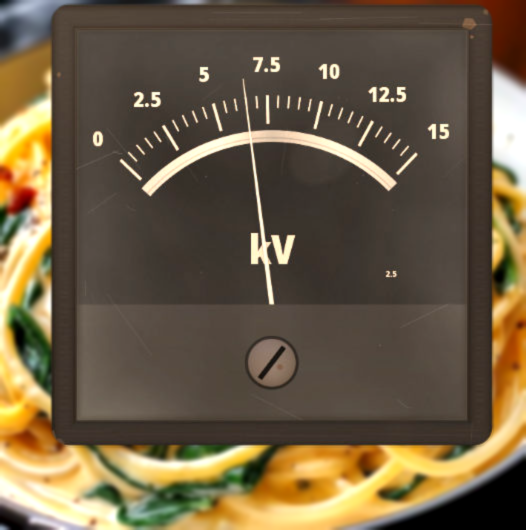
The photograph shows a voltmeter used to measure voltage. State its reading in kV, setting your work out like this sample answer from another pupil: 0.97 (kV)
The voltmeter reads 6.5 (kV)
